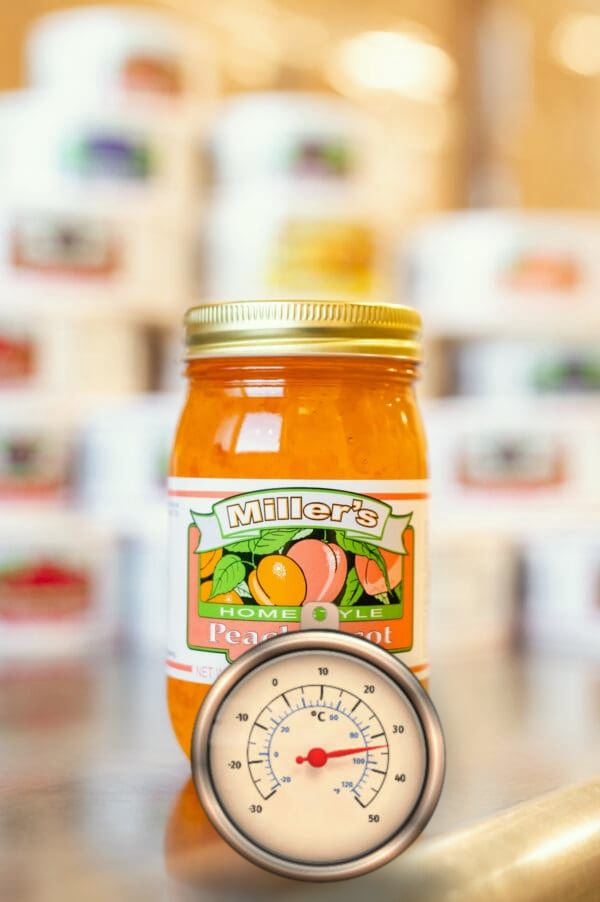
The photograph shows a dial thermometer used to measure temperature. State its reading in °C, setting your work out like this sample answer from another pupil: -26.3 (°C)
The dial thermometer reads 32.5 (°C)
